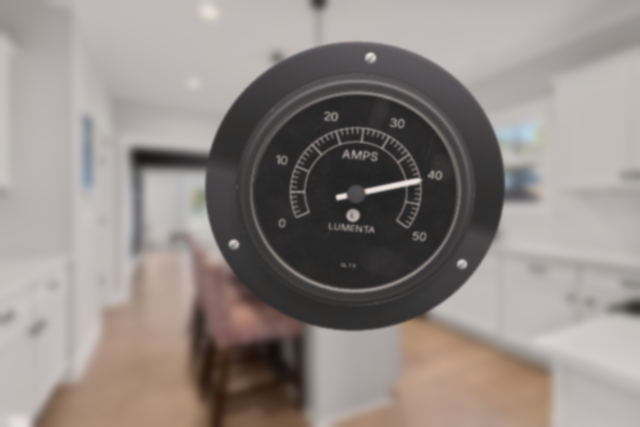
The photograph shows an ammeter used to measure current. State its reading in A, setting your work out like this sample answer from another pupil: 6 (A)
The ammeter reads 40 (A)
